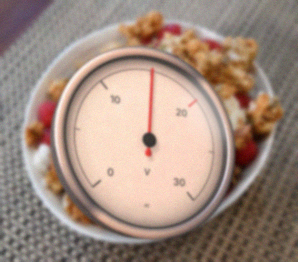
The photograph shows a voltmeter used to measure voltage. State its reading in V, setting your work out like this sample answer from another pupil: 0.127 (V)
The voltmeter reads 15 (V)
